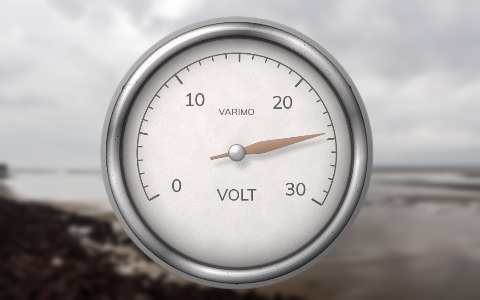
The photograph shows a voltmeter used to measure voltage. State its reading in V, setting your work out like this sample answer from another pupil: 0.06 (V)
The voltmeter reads 24.5 (V)
